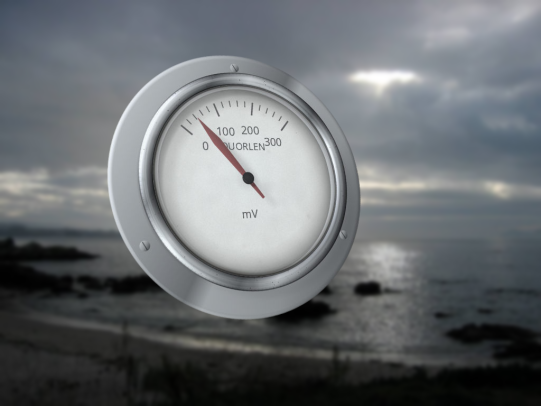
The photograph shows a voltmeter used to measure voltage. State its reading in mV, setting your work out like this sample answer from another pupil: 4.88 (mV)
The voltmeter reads 40 (mV)
